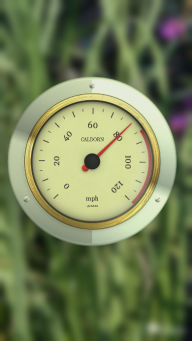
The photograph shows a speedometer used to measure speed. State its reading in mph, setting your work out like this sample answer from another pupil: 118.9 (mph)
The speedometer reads 80 (mph)
